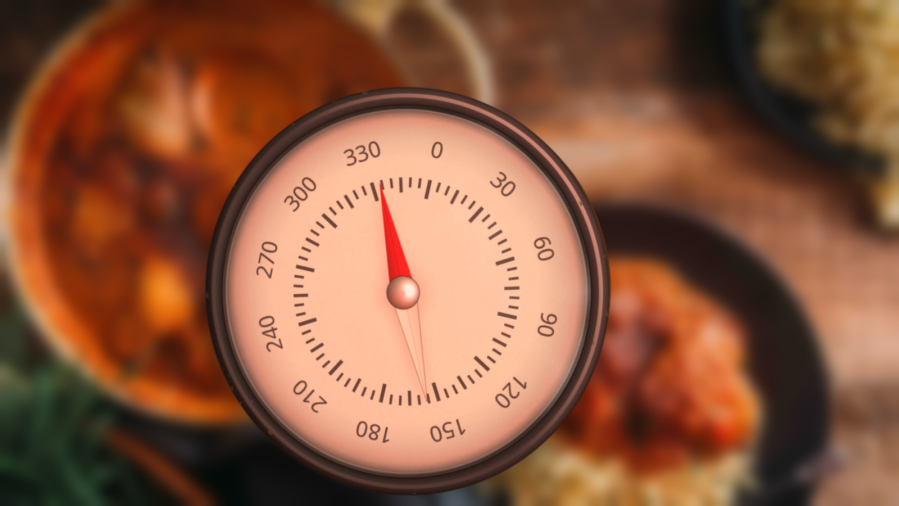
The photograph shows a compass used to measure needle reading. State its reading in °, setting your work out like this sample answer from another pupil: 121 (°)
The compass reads 335 (°)
